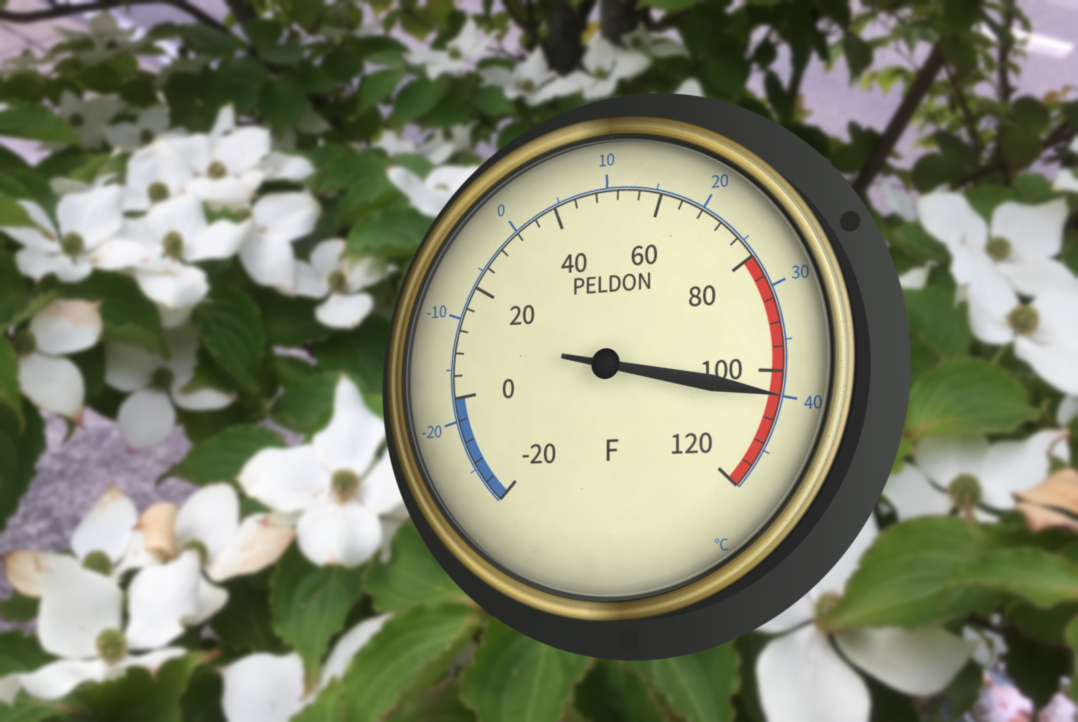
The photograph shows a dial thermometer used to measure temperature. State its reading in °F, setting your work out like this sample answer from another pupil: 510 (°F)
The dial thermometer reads 104 (°F)
